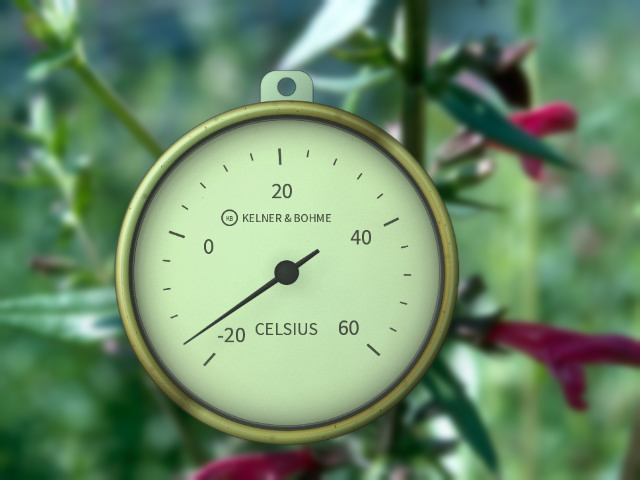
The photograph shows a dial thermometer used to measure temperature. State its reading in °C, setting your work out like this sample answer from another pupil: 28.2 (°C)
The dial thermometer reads -16 (°C)
